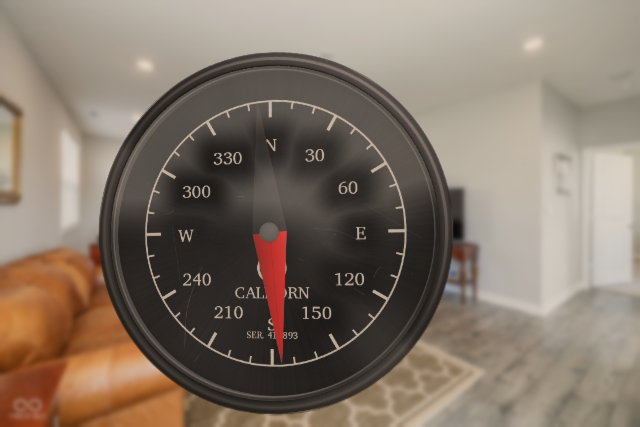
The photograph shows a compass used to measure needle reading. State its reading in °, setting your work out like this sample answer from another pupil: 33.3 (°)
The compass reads 175 (°)
